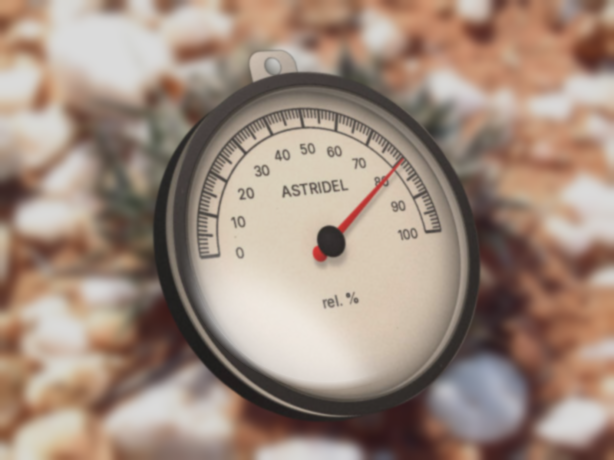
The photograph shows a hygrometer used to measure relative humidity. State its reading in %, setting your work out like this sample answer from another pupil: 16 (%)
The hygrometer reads 80 (%)
